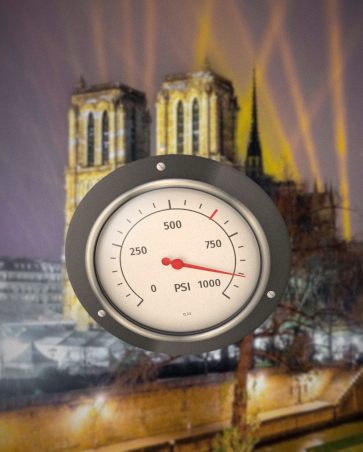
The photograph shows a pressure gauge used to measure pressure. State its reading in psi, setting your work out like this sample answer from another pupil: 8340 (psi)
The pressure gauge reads 900 (psi)
